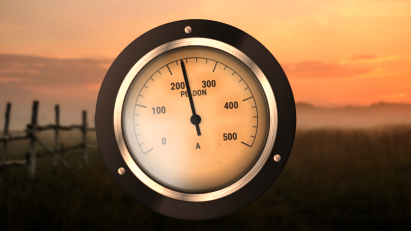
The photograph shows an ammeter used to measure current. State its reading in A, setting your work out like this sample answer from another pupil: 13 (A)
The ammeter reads 230 (A)
